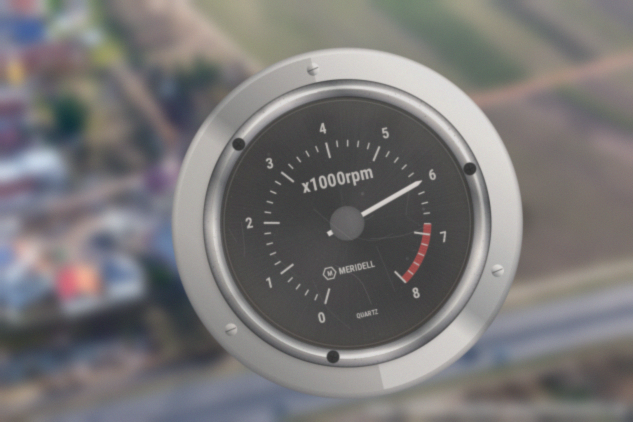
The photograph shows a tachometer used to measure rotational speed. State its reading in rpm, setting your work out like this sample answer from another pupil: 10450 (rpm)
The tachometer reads 6000 (rpm)
